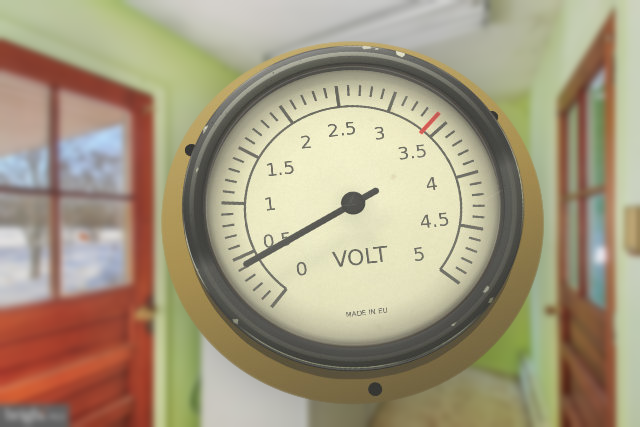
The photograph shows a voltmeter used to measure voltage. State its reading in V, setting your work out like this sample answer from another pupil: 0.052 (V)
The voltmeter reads 0.4 (V)
